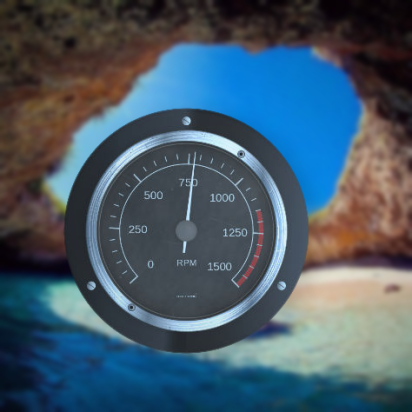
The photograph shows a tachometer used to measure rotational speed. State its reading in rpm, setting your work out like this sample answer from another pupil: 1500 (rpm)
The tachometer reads 775 (rpm)
